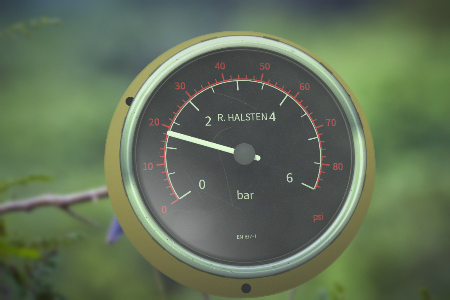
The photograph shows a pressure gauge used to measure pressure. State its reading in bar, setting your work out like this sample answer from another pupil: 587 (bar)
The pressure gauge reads 1.25 (bar)
